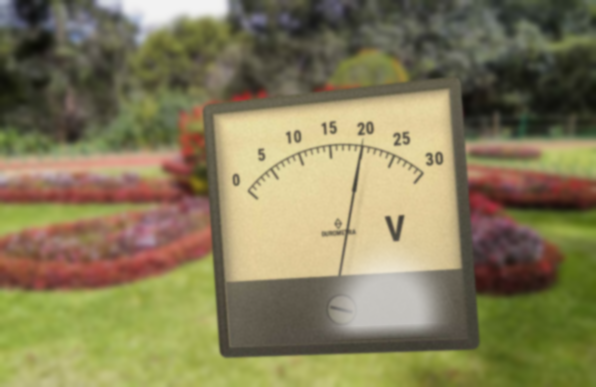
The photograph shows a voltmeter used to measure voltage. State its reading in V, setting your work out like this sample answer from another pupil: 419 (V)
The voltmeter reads 20 (V)
